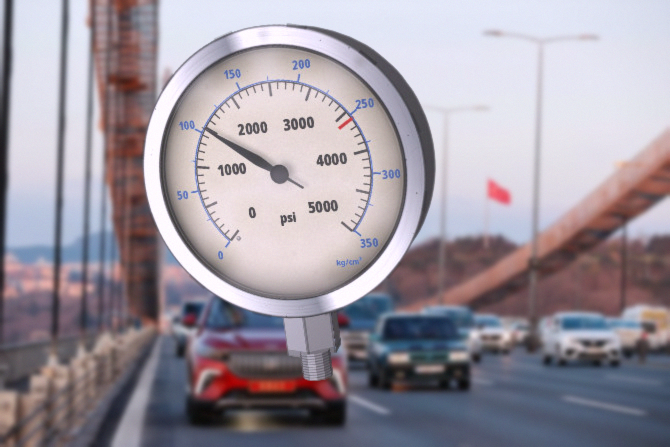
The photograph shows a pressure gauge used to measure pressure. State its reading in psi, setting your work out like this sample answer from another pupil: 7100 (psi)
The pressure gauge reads 1500 (psi)
